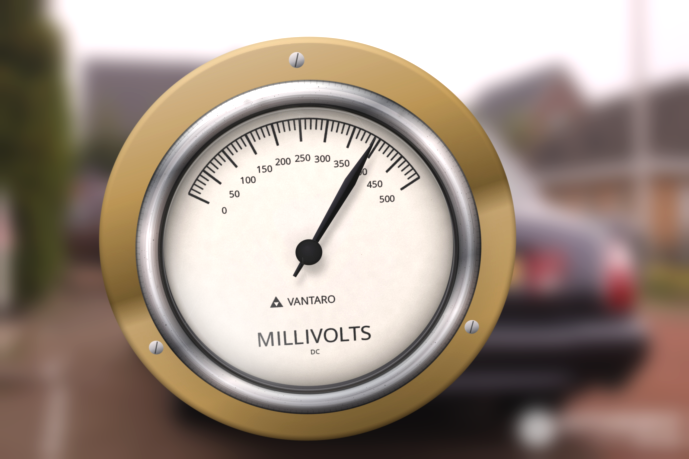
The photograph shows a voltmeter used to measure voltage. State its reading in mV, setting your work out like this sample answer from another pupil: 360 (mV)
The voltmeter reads 390 (mV)
